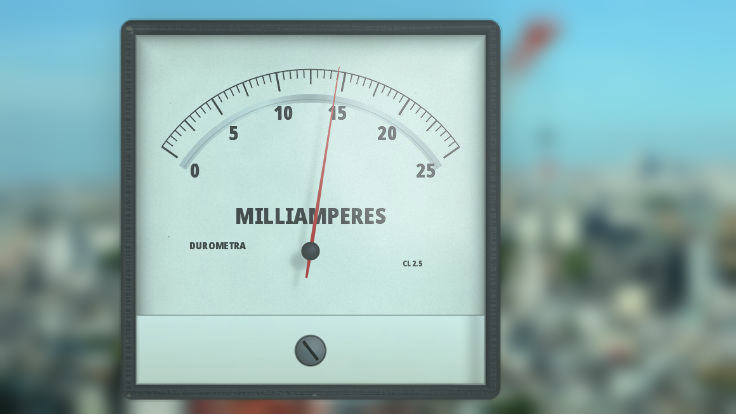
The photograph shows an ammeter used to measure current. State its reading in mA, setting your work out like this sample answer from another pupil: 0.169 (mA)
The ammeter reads 14.5 (mA)
